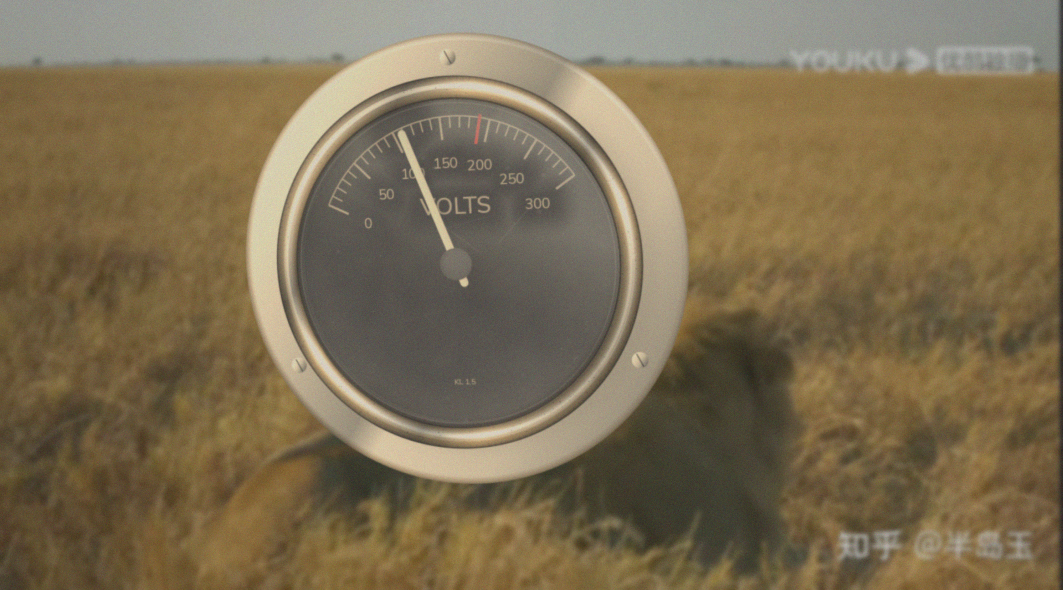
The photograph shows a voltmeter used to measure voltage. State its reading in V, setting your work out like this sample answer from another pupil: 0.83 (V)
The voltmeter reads 110 (V)
